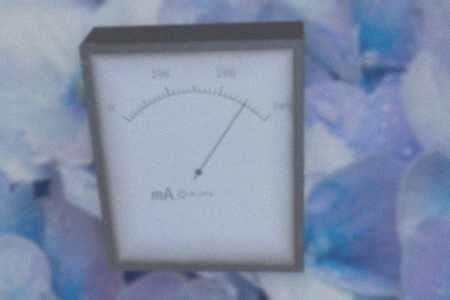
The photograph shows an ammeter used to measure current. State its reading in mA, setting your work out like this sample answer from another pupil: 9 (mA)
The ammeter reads 250 (mA)
